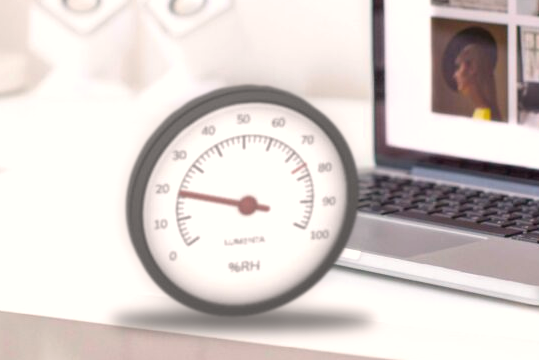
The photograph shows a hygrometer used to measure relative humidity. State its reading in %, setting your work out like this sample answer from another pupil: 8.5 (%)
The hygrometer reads 20 (%)
